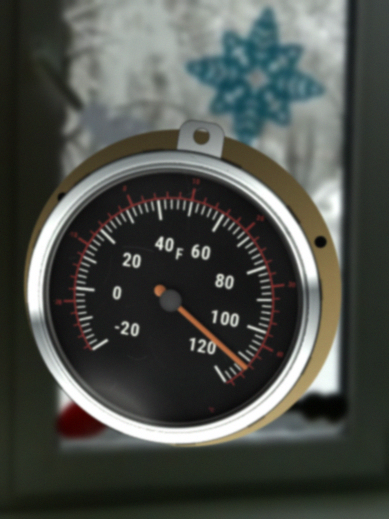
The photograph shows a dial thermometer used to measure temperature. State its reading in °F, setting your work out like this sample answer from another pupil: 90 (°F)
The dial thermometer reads 112 (°F)
